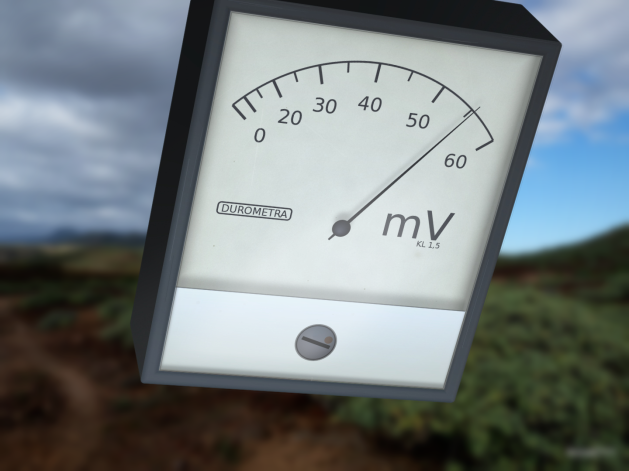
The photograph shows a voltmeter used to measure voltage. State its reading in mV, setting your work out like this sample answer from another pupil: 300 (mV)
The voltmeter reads 55 (mV)
